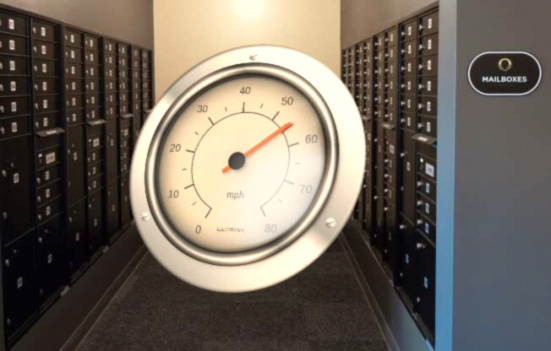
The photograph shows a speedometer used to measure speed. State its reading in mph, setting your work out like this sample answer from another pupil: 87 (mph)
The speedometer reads 55 (mph)
